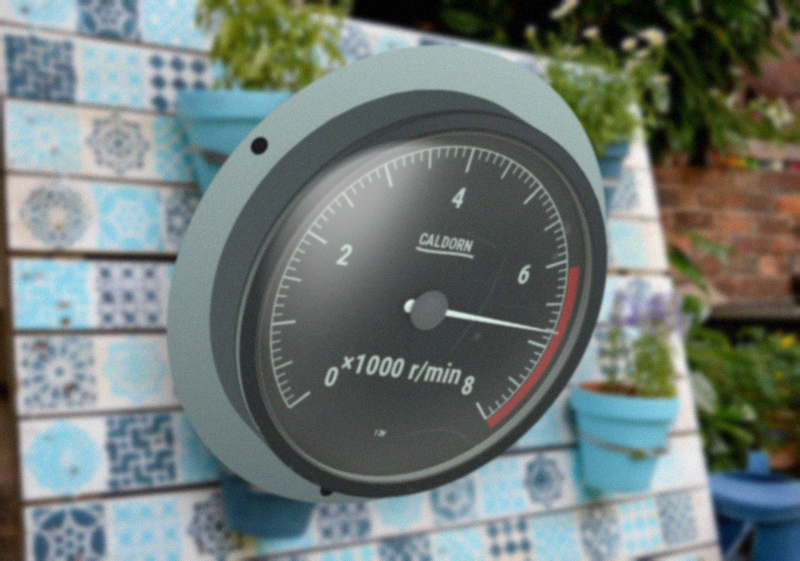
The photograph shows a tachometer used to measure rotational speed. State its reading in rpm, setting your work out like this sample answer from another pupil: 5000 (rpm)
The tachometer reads 6800 (rpm)
